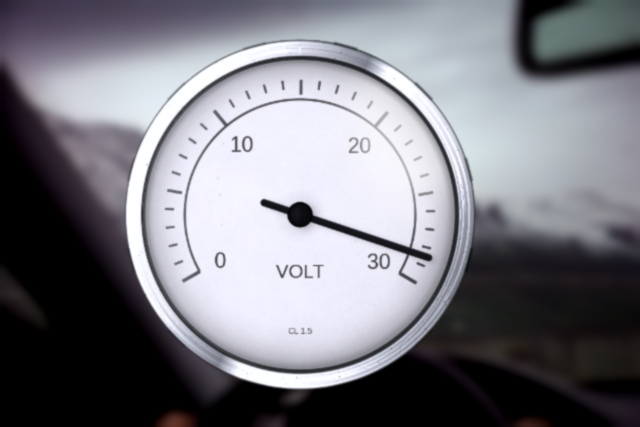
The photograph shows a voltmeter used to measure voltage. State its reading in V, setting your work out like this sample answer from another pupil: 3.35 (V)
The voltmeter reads 28.5 (V)
